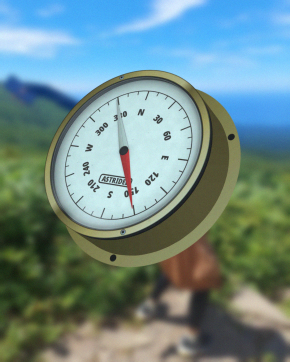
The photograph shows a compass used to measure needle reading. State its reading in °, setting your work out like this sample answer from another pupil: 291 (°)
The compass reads 150 (°)
